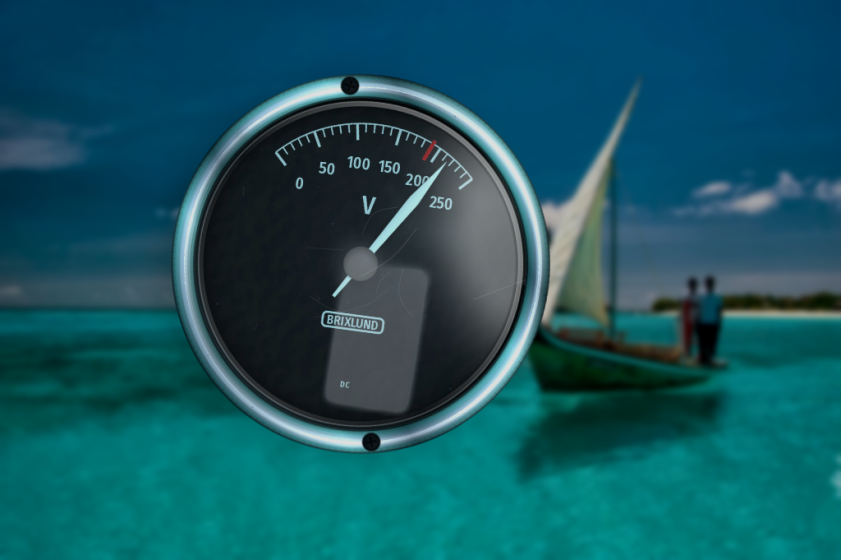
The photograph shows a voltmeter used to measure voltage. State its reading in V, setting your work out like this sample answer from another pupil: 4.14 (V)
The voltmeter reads 215 (V)
